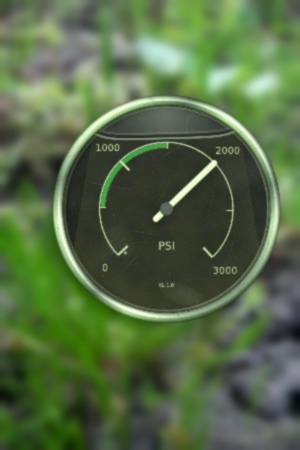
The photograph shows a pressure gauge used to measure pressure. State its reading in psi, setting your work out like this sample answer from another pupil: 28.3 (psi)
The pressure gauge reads 2000 (psi)
